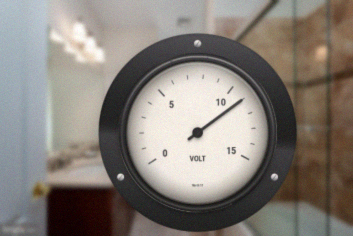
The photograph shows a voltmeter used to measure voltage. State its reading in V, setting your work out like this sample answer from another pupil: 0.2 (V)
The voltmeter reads 11 (V)
